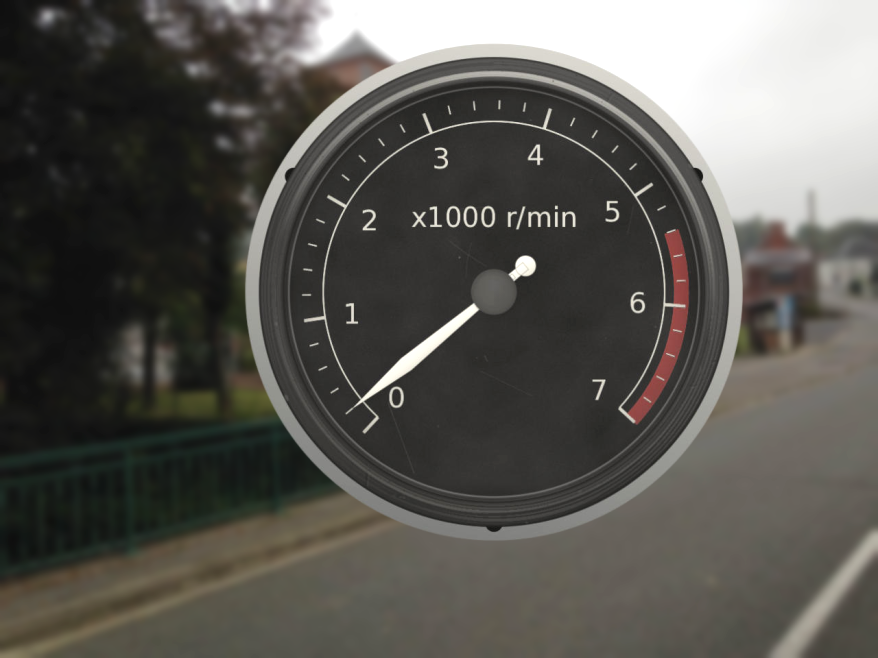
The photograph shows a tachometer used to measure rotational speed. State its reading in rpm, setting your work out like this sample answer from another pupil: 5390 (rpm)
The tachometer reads 200 (rpm)
